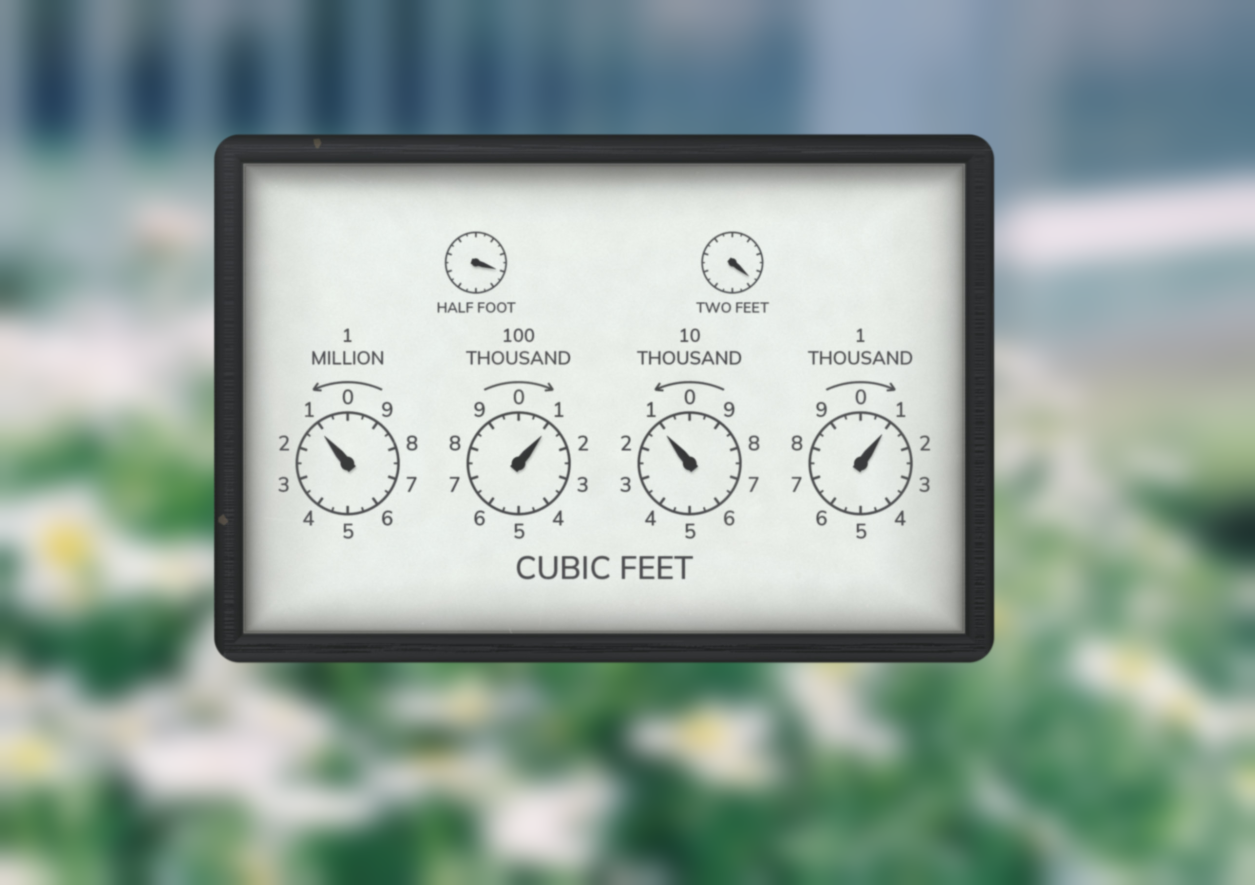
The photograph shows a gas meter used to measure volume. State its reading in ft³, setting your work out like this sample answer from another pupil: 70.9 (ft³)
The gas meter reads 111100 (ft³)
